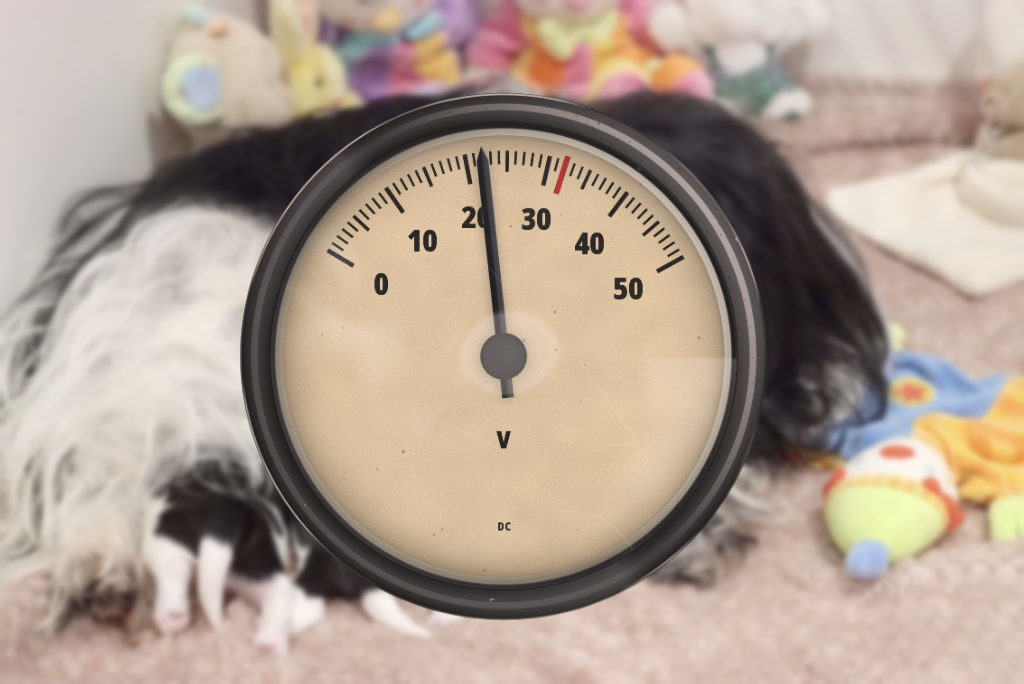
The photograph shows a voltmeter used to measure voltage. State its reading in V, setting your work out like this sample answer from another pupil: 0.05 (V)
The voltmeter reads 22 (V)
